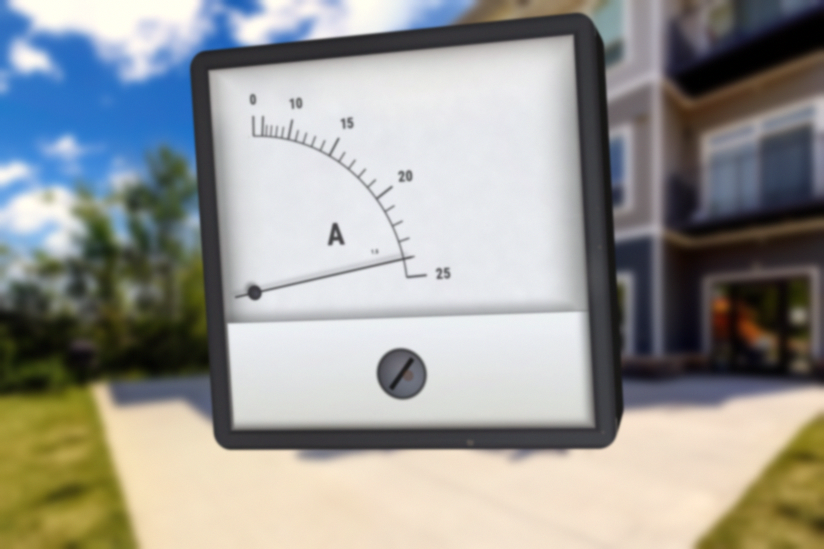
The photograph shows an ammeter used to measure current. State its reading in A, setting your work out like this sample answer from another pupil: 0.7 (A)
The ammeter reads 24 (A)
